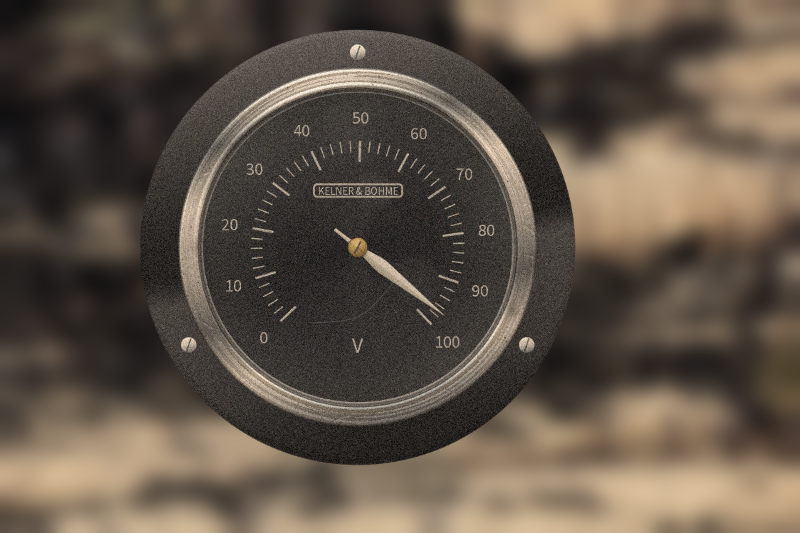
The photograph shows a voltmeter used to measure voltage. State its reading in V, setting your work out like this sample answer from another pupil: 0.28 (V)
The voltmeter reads 97 (V)
